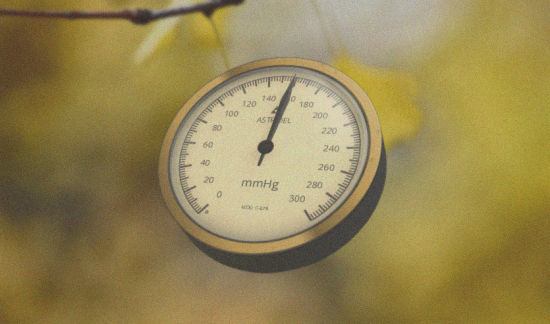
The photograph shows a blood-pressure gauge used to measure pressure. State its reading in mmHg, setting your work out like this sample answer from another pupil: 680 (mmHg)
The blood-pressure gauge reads 160 (mmHg)
